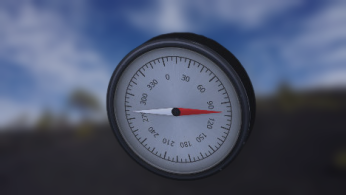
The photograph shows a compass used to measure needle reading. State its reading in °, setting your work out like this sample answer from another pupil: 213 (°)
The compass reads 100 (°)
